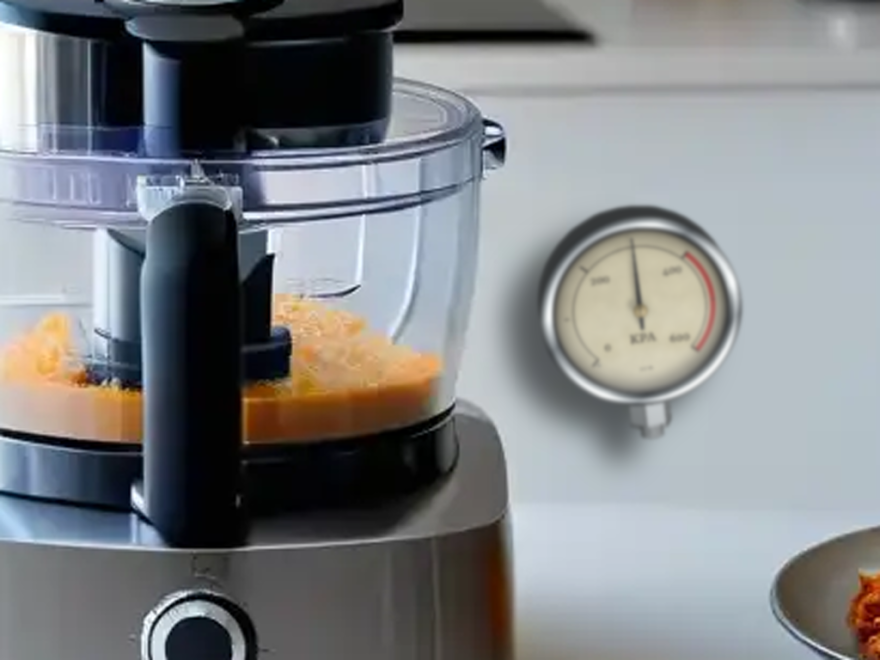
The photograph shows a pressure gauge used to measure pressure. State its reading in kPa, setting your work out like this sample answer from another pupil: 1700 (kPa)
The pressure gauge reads 300 (kPa)
